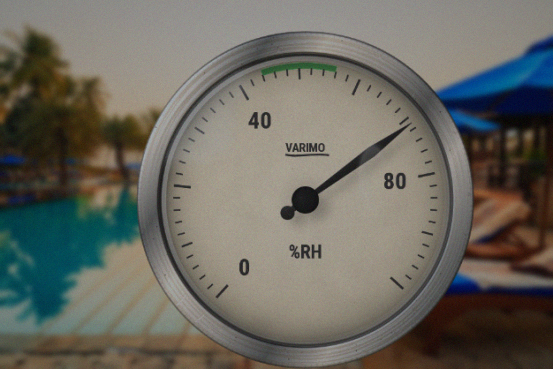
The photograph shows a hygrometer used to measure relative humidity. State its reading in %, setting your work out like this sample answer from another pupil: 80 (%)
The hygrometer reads 71 (%)
